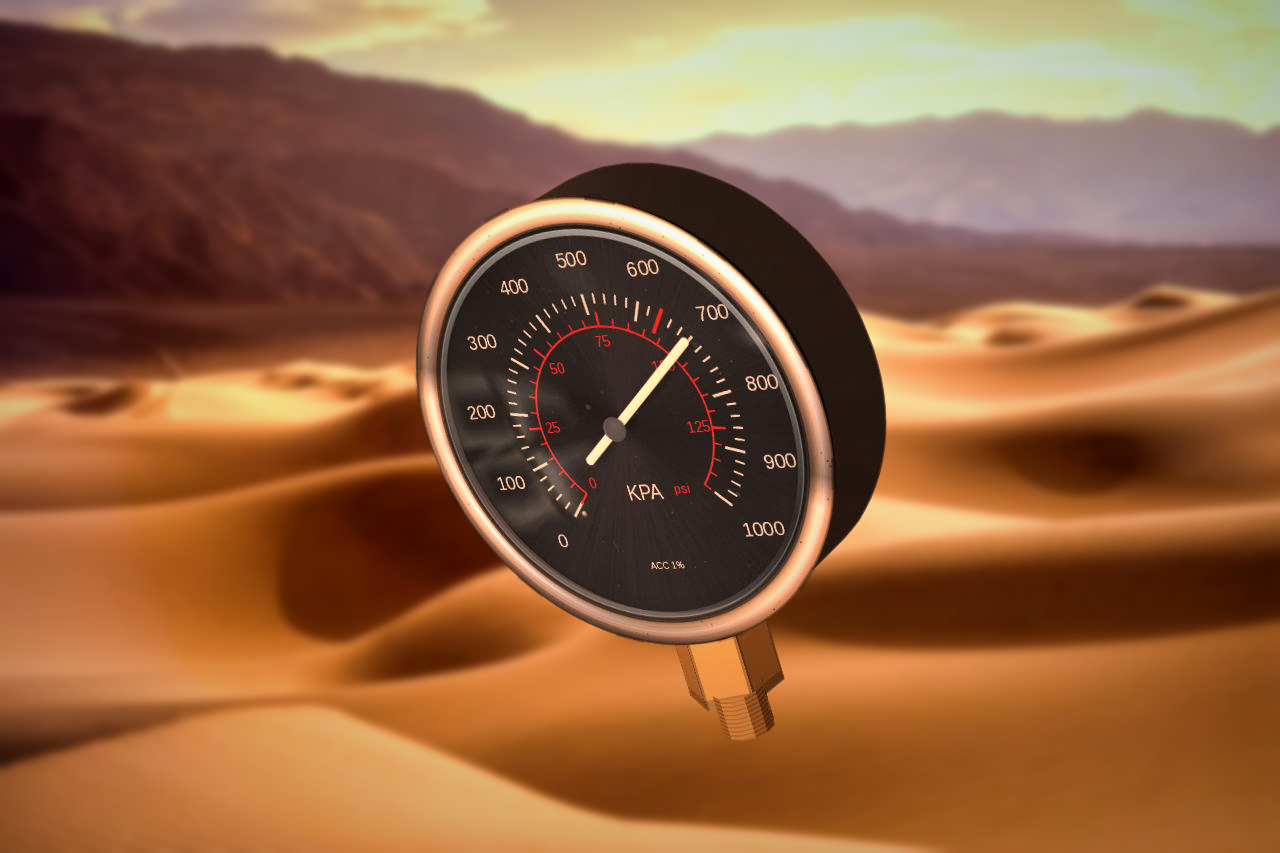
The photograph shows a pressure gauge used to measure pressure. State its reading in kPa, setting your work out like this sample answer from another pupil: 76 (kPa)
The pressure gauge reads 700 (kPa)
